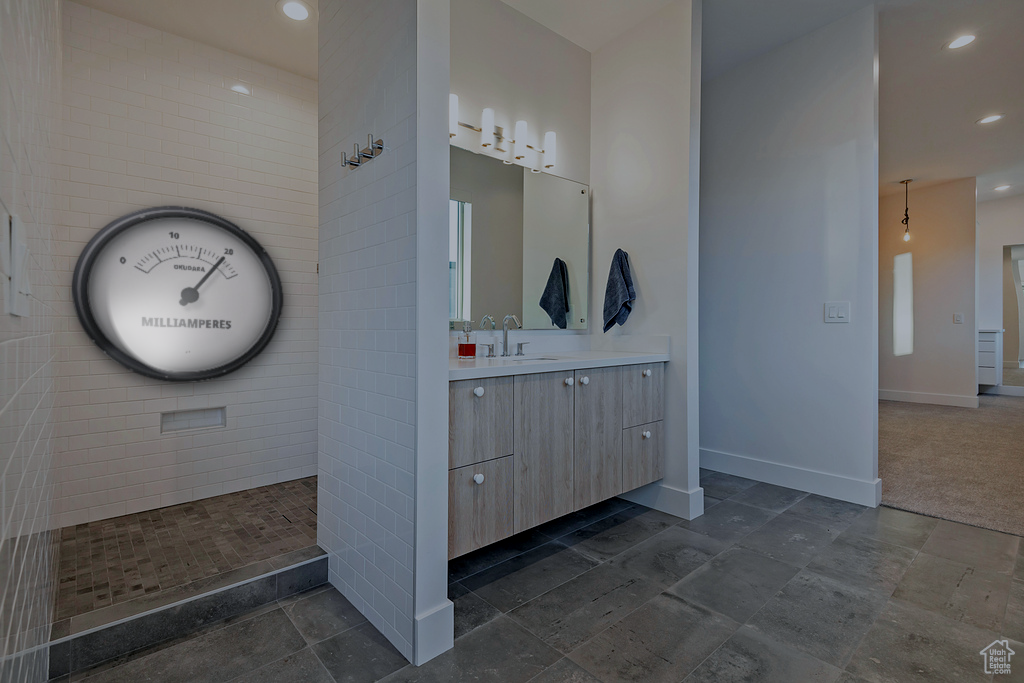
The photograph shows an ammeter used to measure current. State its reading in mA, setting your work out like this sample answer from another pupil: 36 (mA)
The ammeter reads 20 (mA)
